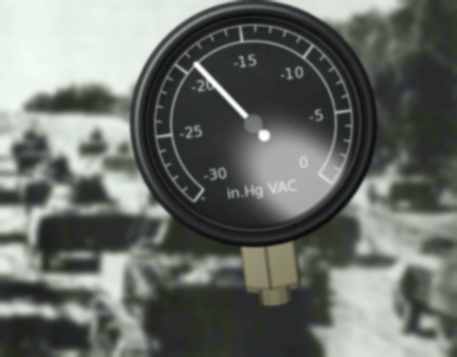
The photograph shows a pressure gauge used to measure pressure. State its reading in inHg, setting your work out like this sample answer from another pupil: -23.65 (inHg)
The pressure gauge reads -19 (inHg)
